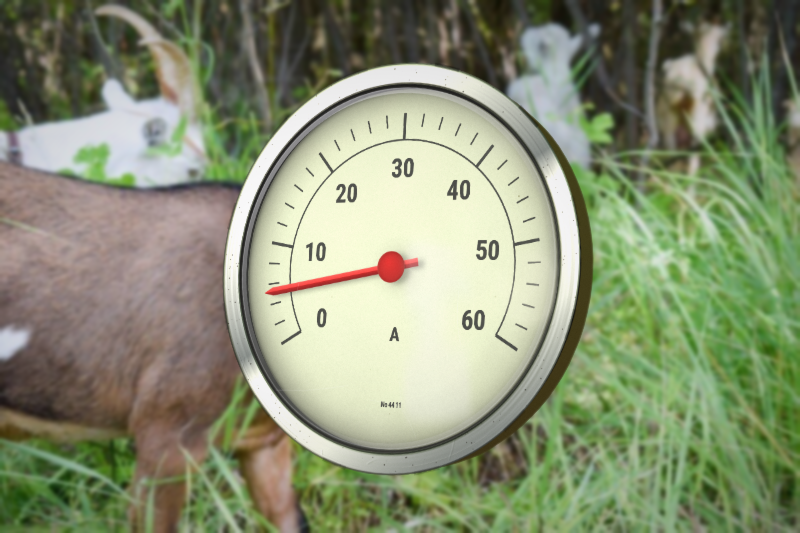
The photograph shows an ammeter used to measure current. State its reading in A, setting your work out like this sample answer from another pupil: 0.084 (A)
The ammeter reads 5 (A)
